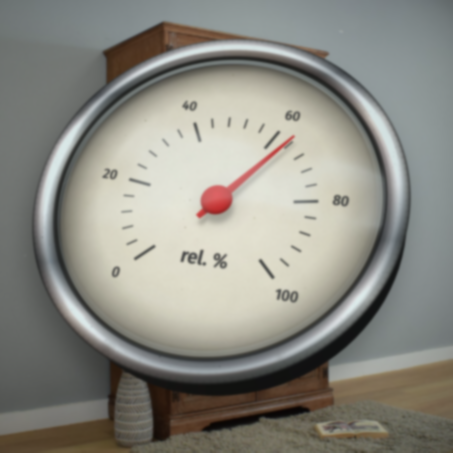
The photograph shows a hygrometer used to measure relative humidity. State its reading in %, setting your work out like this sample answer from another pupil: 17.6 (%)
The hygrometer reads 64 (%)
